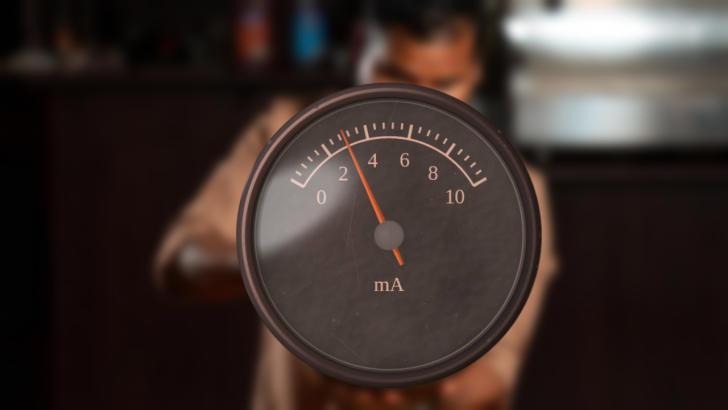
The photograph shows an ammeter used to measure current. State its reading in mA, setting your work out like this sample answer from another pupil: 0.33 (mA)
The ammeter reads 3 (mA)
